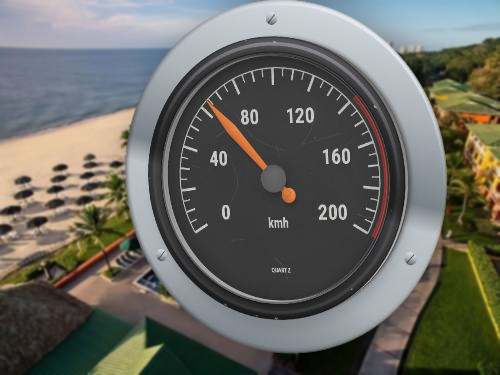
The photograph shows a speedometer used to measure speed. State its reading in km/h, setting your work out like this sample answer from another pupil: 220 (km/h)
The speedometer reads 65 (km/h)
